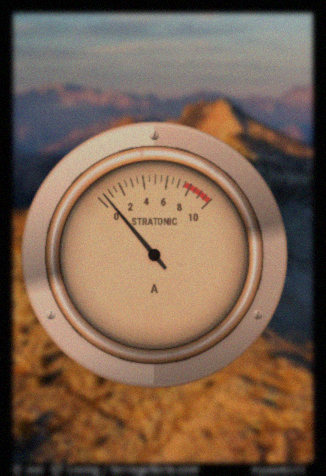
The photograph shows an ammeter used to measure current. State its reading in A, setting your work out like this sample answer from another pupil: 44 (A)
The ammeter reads 0.5 (A)
